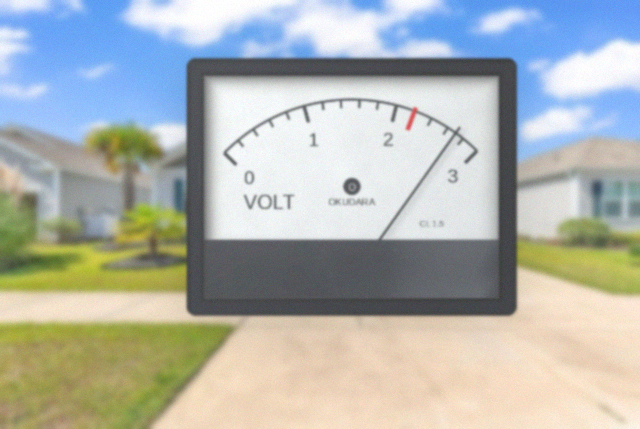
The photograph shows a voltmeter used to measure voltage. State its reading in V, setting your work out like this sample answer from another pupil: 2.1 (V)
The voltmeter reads 2.7 (V)
